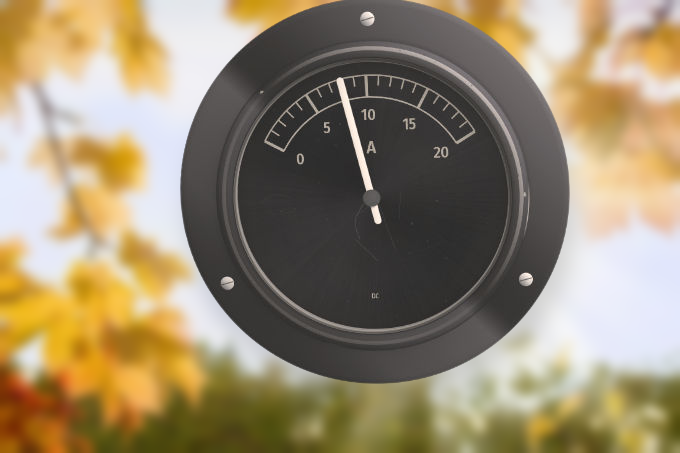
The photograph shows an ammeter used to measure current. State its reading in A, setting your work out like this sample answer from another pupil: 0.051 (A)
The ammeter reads 8 (A)
